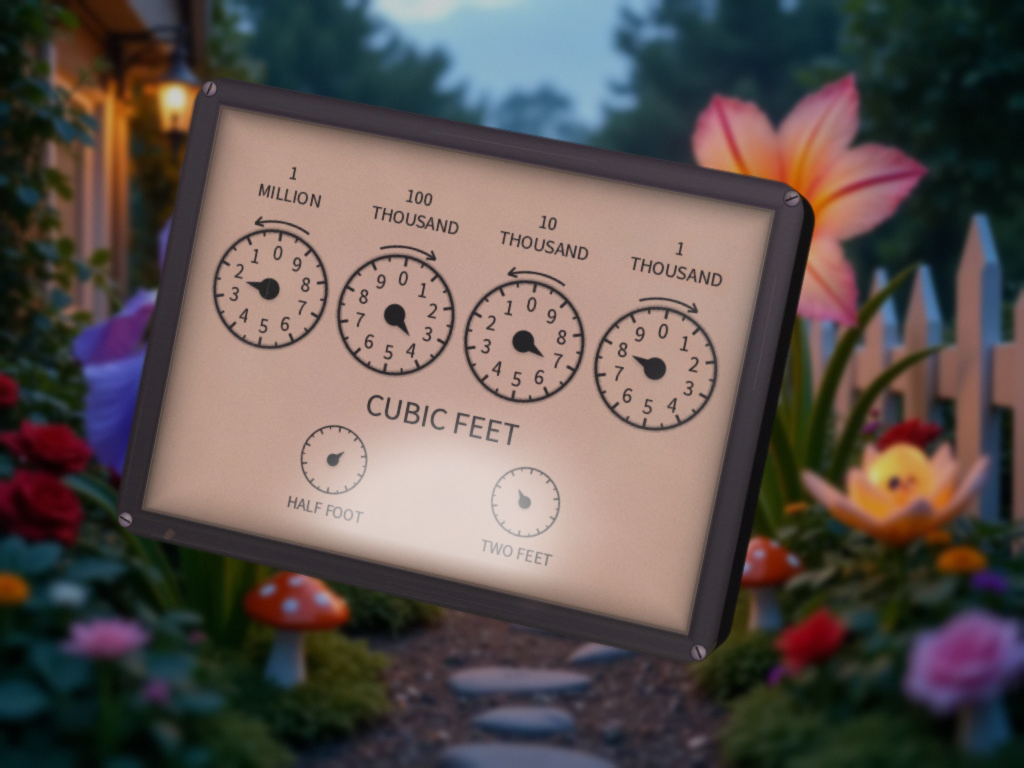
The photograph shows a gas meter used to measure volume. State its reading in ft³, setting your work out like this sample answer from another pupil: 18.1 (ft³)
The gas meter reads 236800 (ft³)
